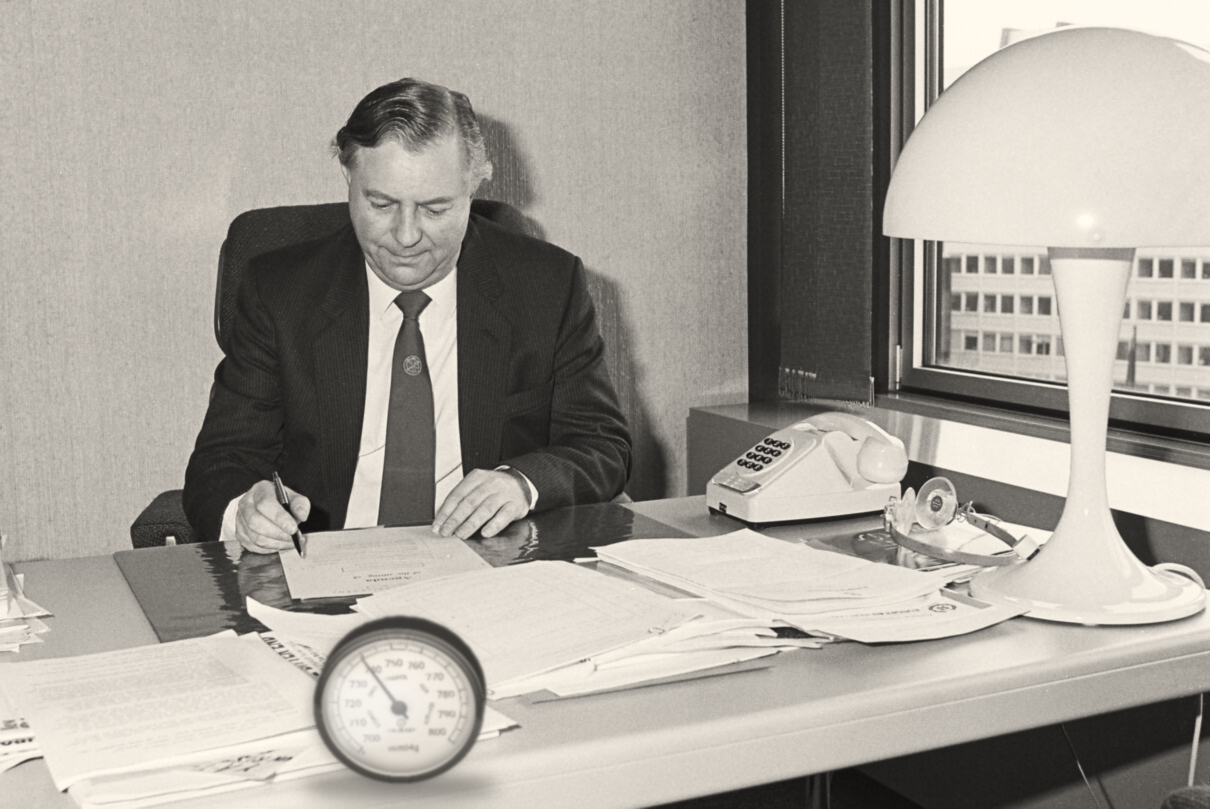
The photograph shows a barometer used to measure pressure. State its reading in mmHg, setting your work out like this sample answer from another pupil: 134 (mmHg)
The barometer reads 740 (mmHg)
